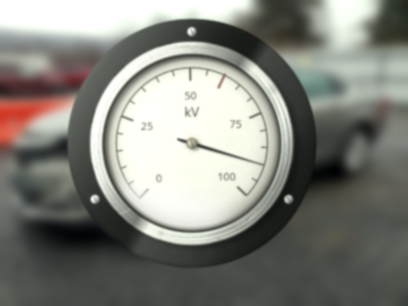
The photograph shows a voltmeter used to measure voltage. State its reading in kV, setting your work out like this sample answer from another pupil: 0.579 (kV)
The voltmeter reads 90 (kV)
